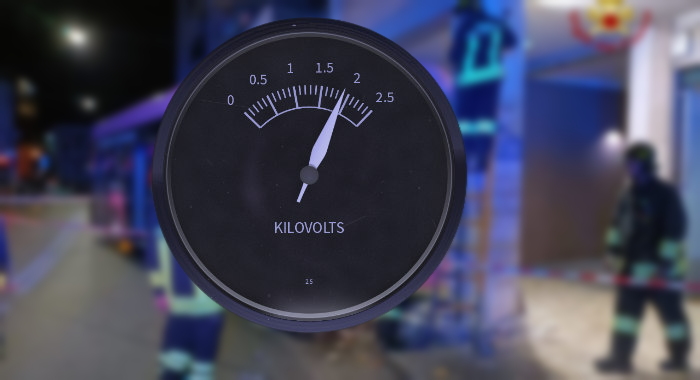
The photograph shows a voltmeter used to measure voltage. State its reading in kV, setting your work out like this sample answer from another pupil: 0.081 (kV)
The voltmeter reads 1.9 (kV)
